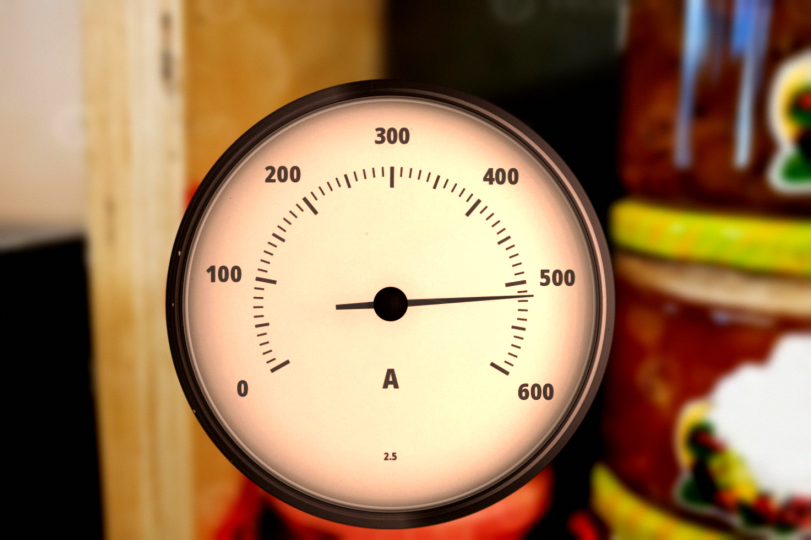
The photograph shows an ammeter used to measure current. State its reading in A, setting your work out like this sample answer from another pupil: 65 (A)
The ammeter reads 515 (A)
